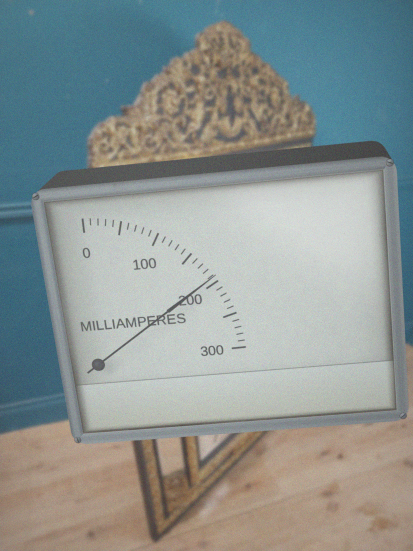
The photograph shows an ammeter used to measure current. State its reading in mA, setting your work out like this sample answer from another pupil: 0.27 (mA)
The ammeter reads 190 (mA)
